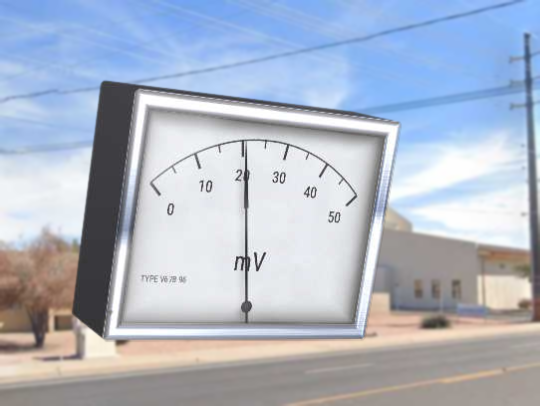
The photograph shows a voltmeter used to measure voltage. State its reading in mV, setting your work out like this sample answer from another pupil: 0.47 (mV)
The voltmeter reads 20 (mV)
